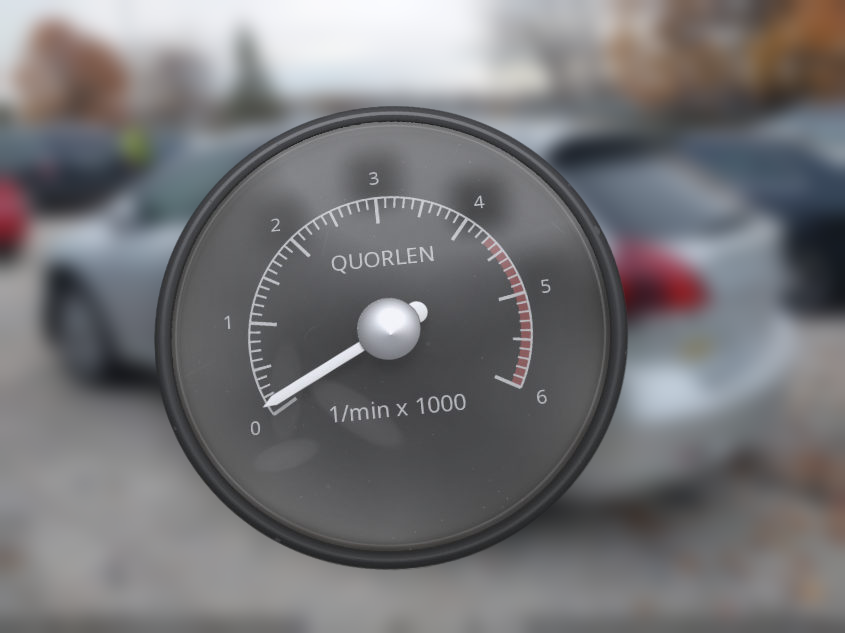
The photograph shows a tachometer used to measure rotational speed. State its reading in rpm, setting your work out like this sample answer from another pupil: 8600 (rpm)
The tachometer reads 100 (rpm)
